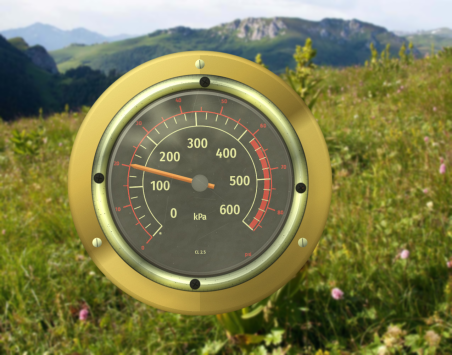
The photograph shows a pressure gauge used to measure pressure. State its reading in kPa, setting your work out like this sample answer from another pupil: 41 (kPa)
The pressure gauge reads 140 (kPa)
